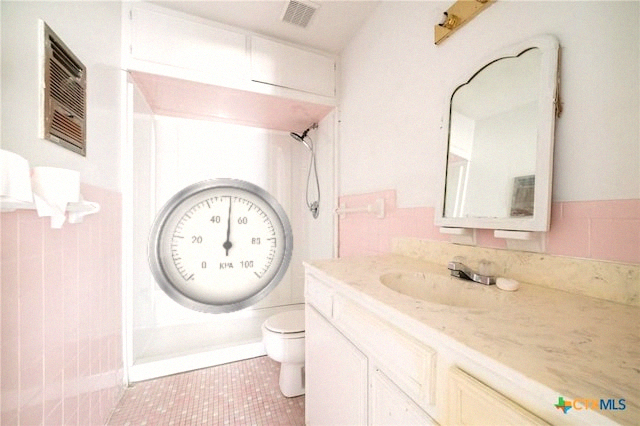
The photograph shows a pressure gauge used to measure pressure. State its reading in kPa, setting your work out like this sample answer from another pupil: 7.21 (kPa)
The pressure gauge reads 50 (kPa)
